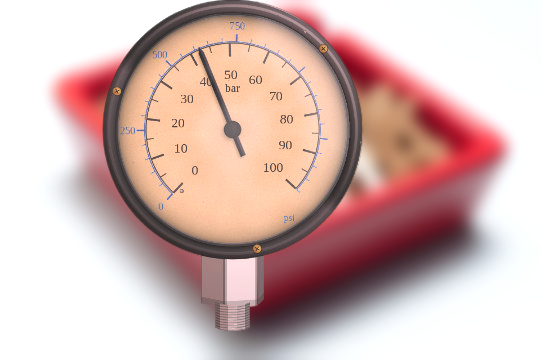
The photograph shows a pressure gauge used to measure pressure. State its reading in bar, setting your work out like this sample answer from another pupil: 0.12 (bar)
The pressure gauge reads 42.5 (bar)
